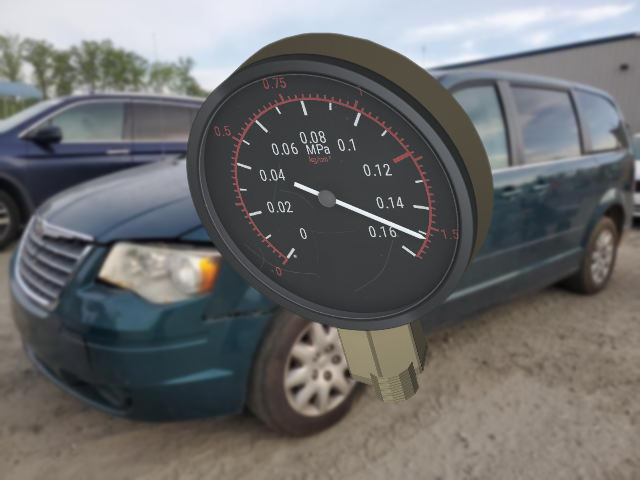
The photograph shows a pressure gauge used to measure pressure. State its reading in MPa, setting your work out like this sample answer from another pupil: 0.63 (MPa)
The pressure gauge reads 0.15 (MPa)
